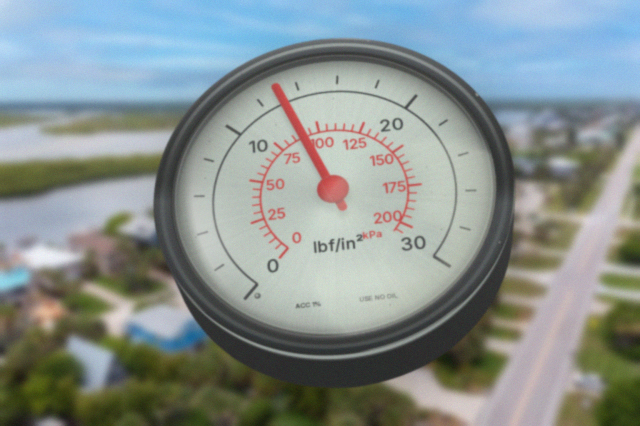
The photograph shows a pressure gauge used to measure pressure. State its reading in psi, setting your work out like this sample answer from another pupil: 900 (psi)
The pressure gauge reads 13 (psi)
